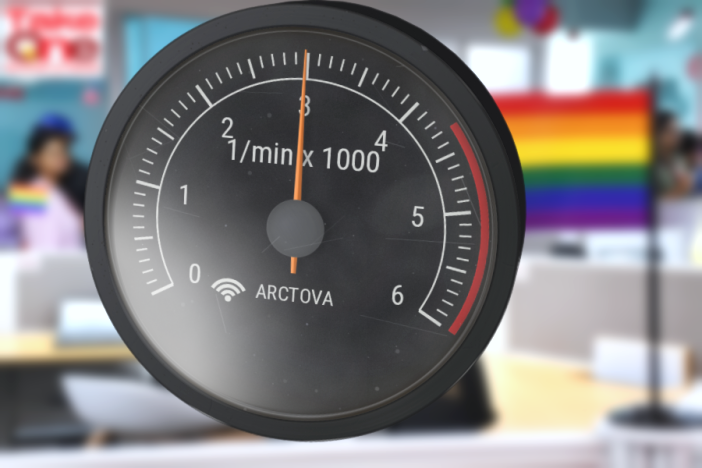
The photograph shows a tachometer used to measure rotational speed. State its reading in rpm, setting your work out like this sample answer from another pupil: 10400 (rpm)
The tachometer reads 3000 (rpm)
